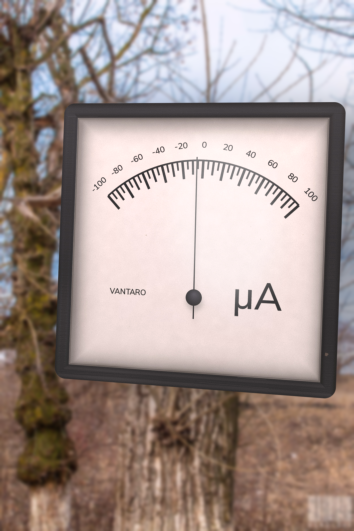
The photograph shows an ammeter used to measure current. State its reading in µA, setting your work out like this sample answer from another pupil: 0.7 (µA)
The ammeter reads -5 (µA)
